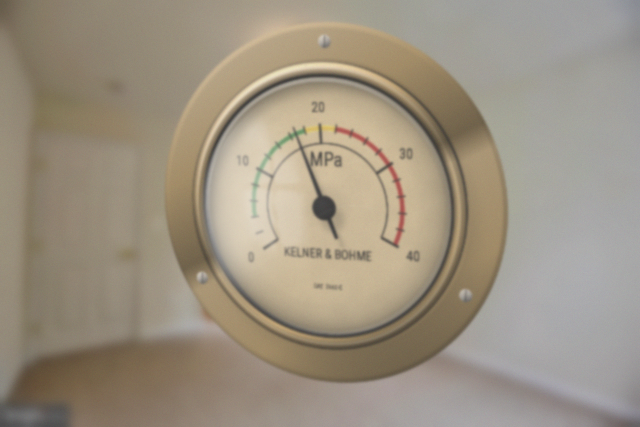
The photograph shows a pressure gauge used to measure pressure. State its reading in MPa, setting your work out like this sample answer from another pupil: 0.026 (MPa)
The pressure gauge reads 17 (MPa)
